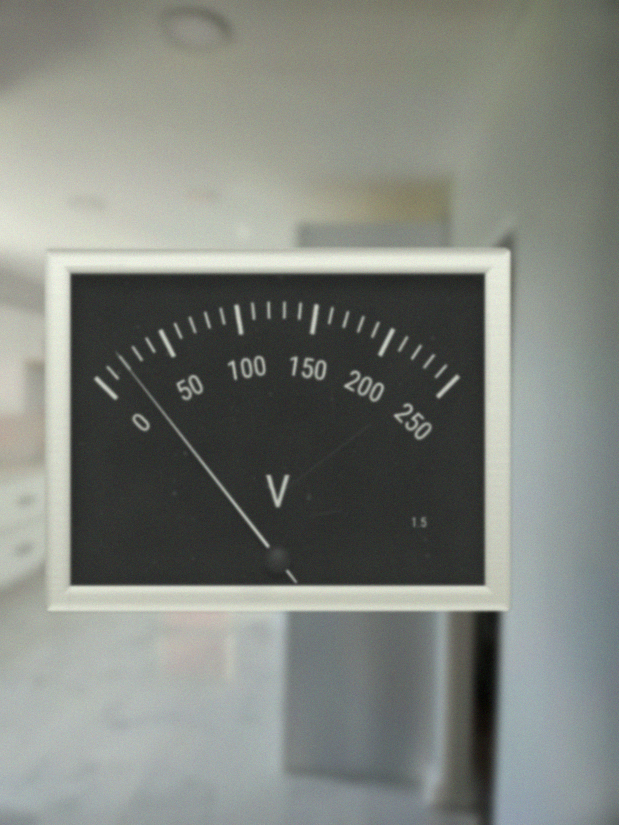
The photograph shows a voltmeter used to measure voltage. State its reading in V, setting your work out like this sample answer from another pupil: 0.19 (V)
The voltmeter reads 20 (V)
